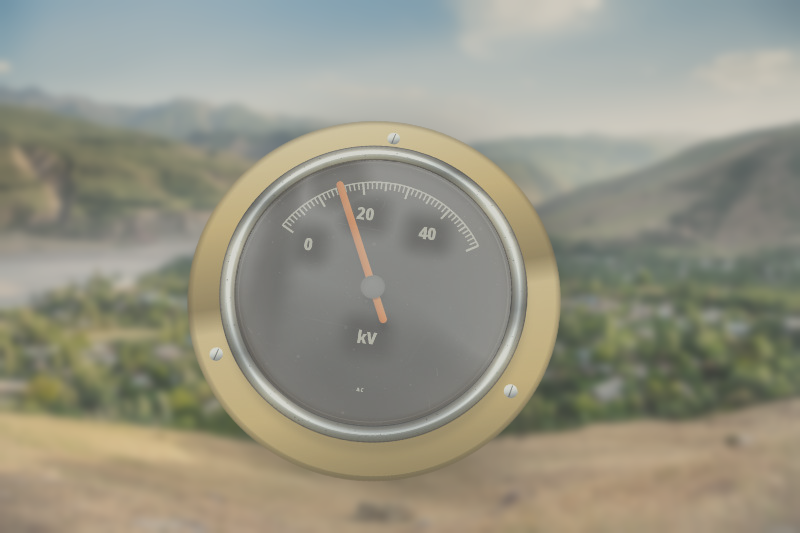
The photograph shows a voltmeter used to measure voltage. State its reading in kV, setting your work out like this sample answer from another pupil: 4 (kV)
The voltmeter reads 15 (kV)
